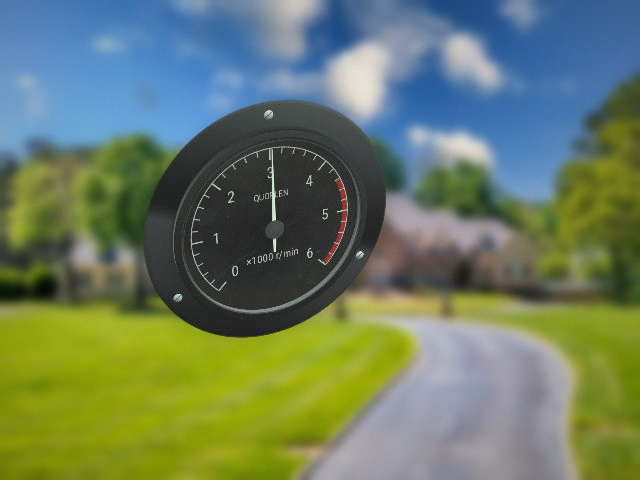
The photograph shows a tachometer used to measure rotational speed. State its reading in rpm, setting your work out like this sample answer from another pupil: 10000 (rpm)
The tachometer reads 3000 (rpm)
